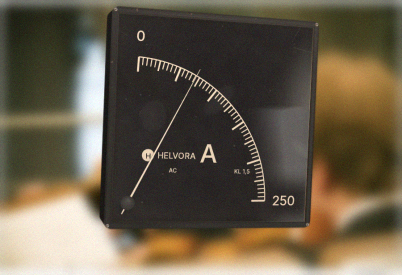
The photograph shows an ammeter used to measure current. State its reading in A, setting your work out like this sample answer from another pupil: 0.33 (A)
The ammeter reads 70 (A)
